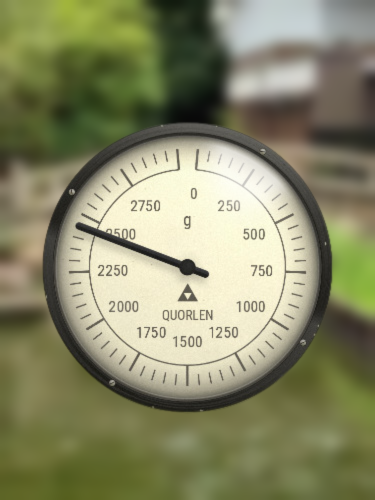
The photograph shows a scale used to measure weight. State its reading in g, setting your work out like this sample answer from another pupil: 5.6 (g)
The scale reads 2450 (g)
